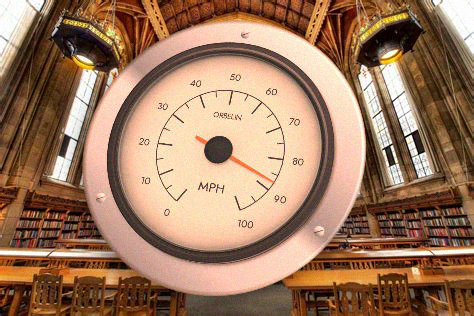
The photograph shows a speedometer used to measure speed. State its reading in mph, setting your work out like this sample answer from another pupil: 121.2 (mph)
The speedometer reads 87.5 (mph)
